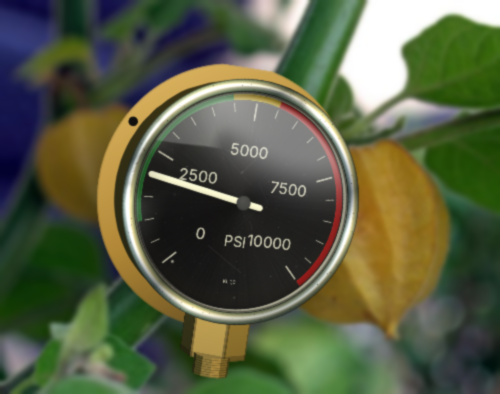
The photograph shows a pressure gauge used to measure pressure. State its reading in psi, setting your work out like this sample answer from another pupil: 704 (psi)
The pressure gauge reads 2000 (psi)
